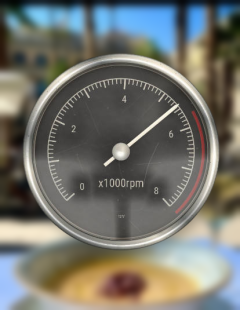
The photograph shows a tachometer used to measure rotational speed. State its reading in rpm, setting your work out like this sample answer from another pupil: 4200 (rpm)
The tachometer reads 5400 (rpm)
